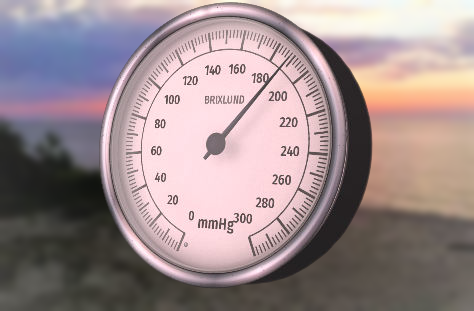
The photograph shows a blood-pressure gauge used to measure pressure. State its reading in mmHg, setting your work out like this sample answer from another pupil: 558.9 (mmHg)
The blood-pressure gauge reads 190 (mmHg)
